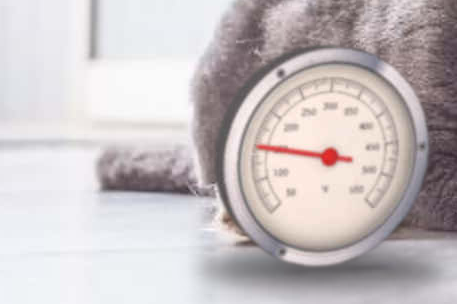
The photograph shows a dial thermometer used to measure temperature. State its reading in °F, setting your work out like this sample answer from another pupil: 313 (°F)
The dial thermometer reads 150 (°F)
